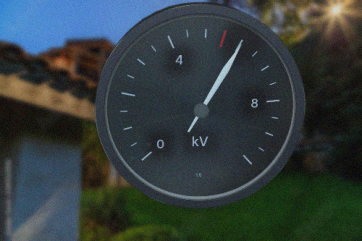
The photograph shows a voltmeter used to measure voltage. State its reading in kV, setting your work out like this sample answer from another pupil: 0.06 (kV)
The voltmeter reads 6 (kV)
